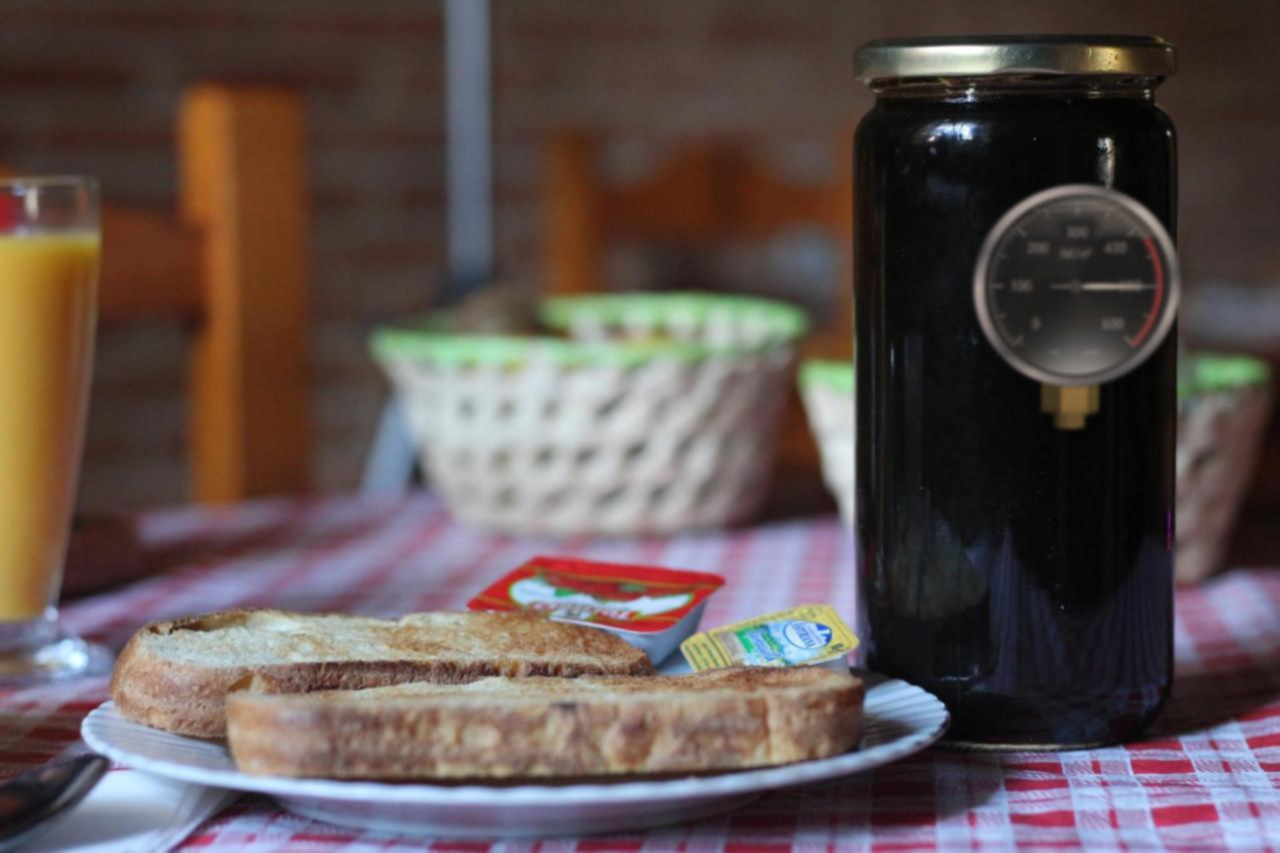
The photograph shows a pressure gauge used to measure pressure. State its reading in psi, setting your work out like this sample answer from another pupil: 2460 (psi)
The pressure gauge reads 500 (psi)
